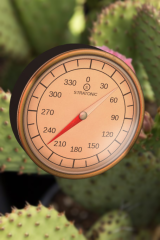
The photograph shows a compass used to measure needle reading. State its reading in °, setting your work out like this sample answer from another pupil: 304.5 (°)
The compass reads 225 (°)
